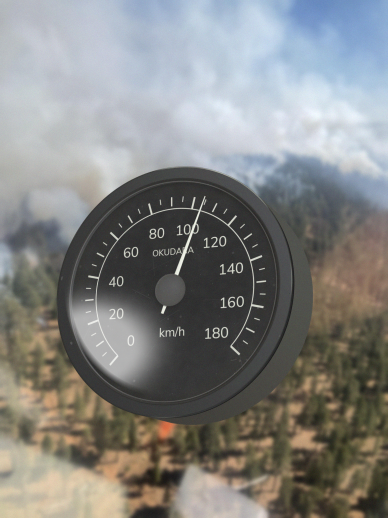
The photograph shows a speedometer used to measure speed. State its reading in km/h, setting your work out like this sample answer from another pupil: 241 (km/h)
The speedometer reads 105 (km/h)
